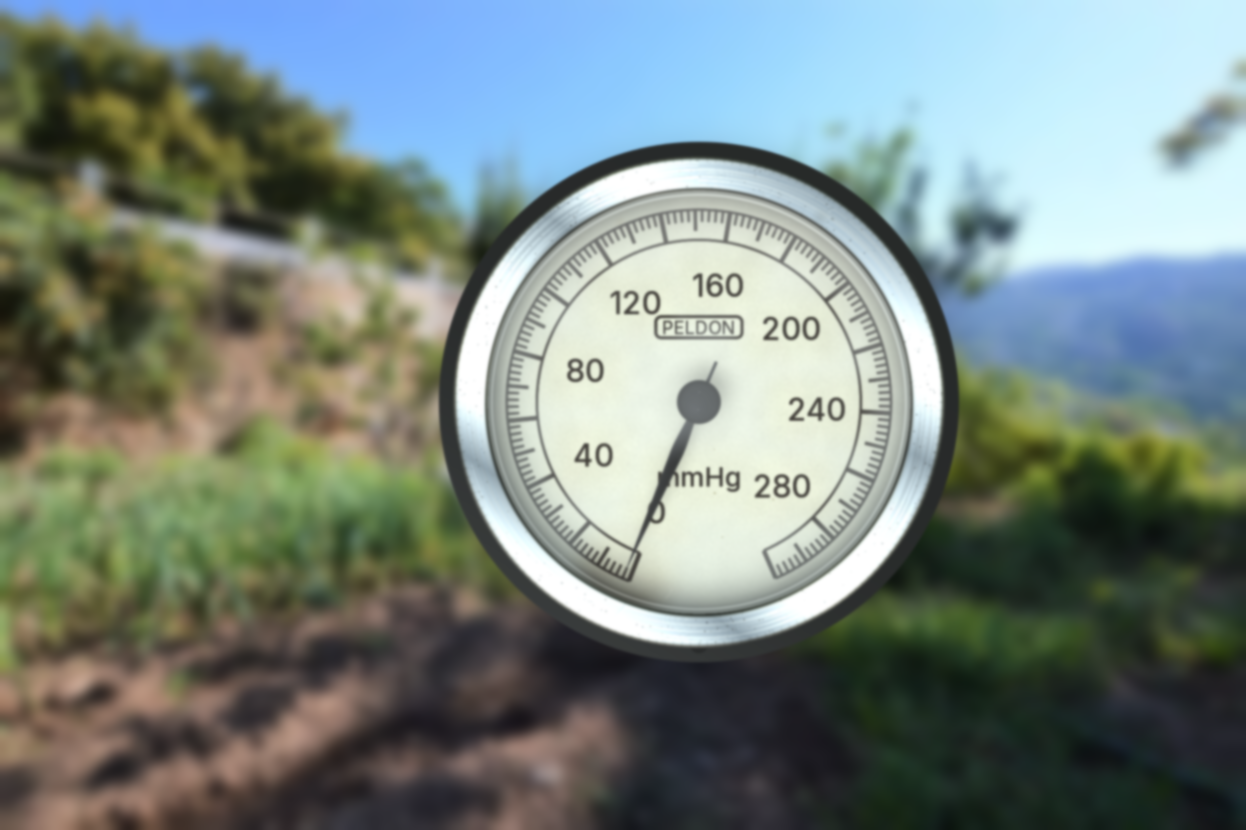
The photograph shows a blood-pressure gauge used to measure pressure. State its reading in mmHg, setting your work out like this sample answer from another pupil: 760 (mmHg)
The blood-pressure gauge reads 2 (mmHg)
